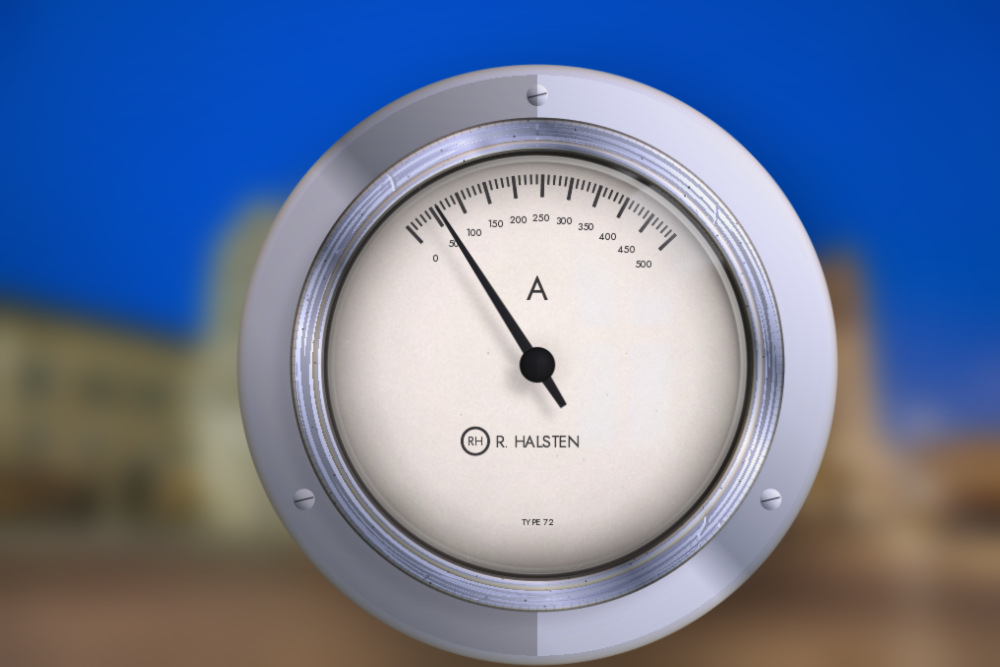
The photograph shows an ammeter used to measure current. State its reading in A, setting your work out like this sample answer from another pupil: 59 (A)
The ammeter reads 60 (A)
